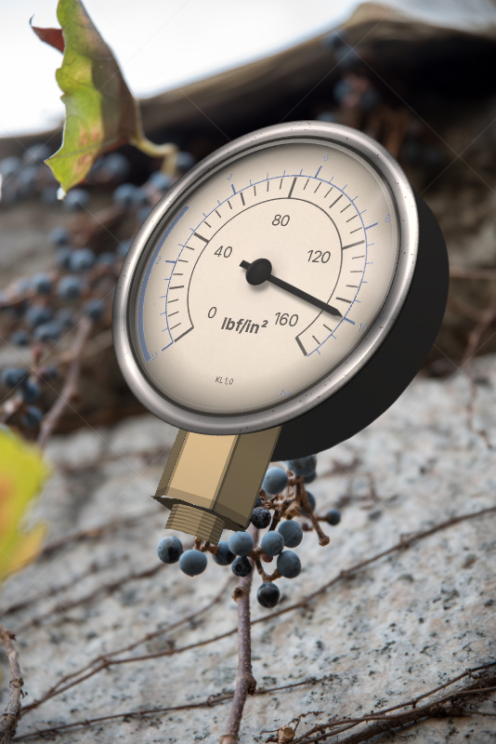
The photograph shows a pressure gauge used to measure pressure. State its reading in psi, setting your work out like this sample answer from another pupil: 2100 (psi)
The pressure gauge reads 145 (psi)
